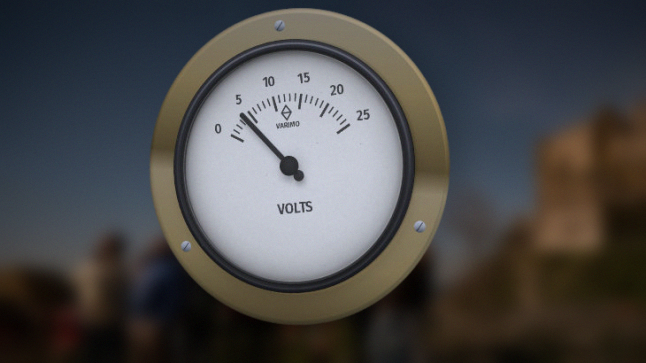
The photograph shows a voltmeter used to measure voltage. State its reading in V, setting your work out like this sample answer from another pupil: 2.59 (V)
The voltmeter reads 4 (V)
